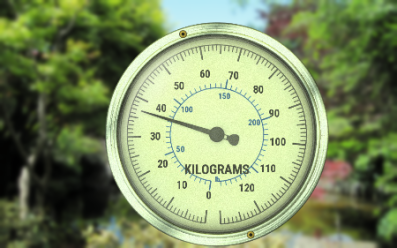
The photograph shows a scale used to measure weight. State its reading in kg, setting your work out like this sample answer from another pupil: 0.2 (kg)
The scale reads 37 (kg)
